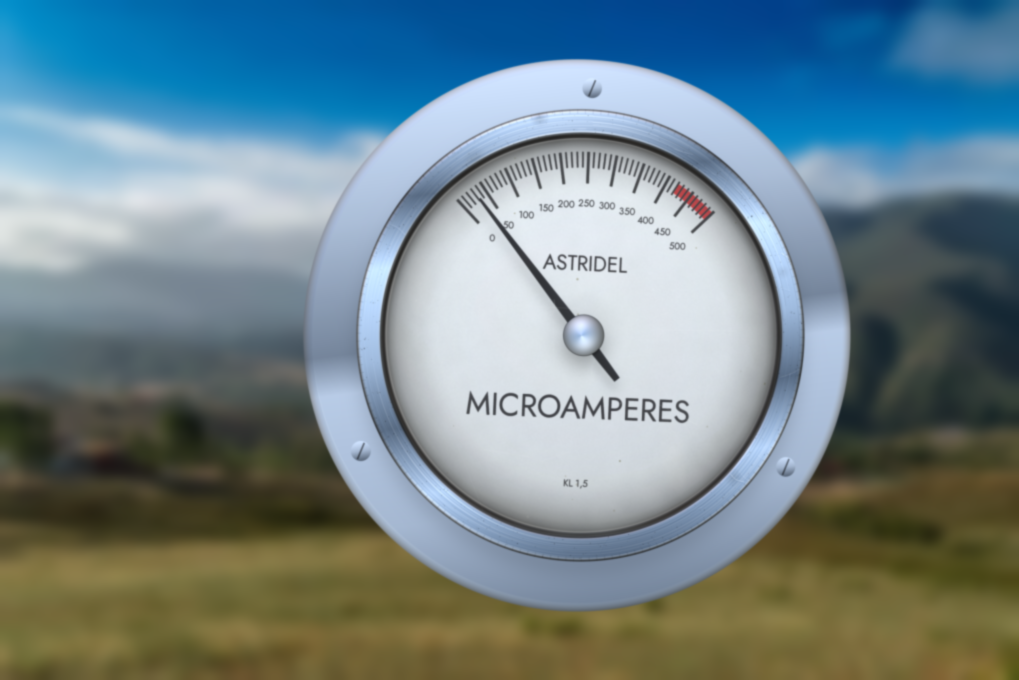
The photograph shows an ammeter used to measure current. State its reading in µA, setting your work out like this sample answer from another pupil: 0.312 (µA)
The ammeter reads 30 (µA)
